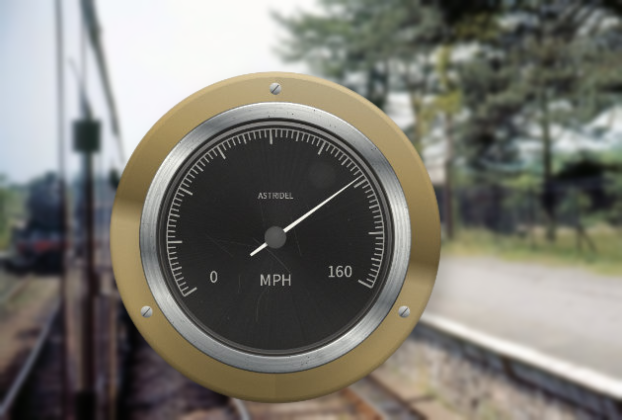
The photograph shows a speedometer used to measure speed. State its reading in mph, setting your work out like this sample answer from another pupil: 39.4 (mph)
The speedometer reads 118 (mph)
